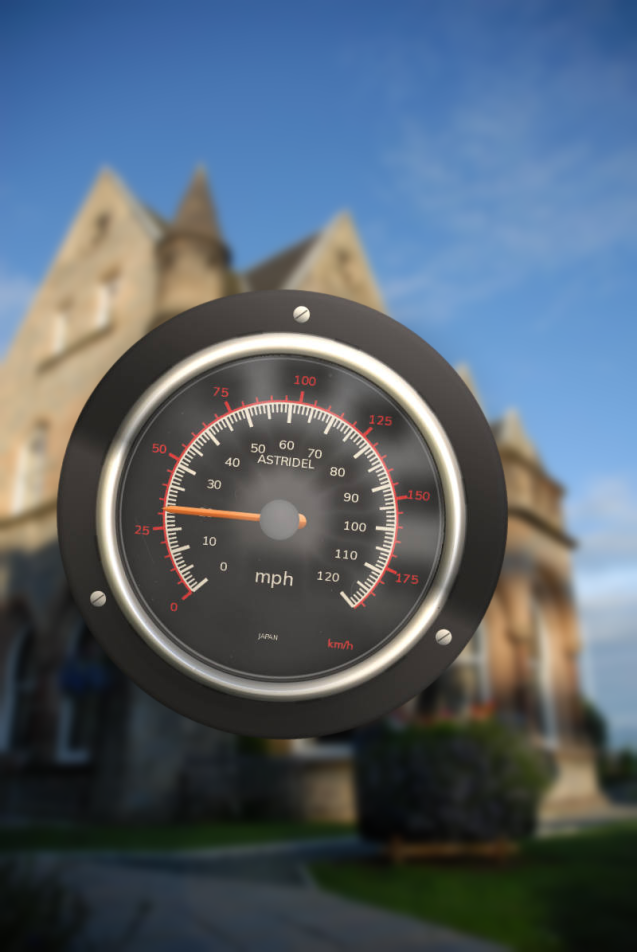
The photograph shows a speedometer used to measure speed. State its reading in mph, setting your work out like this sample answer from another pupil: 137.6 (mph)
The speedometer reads 20 (mph)
